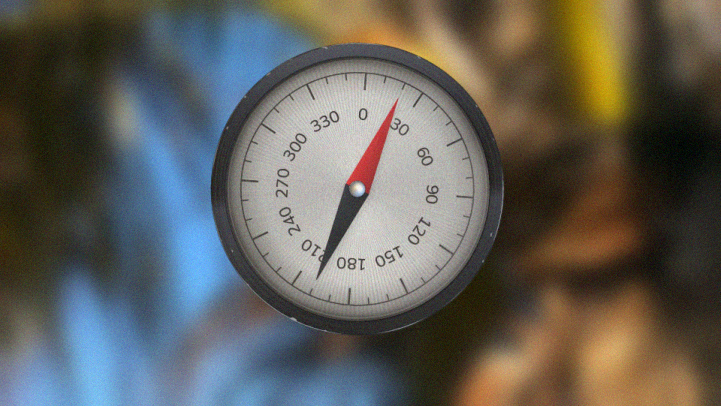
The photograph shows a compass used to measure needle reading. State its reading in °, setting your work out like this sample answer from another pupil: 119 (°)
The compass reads 20 (°)
